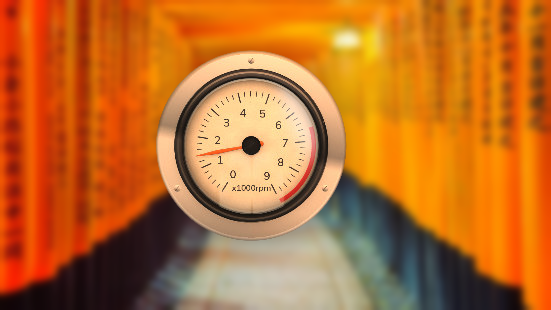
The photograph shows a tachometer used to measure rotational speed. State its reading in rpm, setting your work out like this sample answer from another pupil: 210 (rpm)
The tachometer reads 1400 (rpm)
